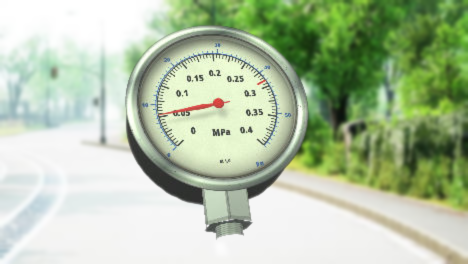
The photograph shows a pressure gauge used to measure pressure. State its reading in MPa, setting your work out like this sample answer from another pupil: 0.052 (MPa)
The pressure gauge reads 0.05 (MPa)
